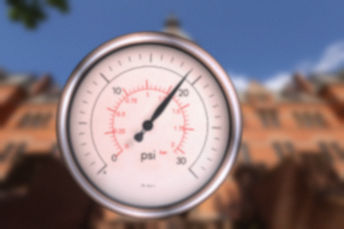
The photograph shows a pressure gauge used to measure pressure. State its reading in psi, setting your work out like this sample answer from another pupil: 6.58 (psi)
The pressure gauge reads 19 (psi)
